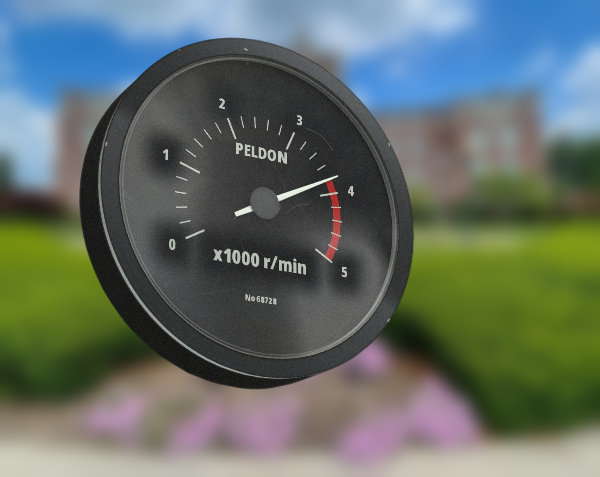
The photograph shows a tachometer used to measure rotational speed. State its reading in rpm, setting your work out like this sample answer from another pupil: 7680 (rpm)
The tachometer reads 3800 (rpm)
